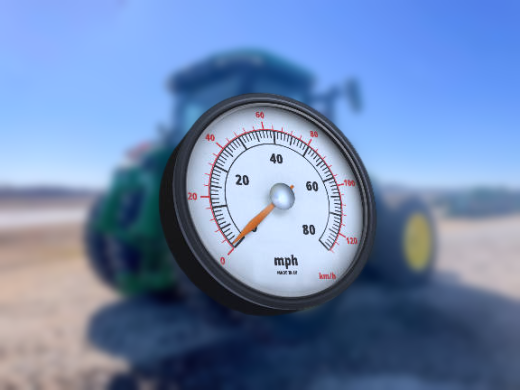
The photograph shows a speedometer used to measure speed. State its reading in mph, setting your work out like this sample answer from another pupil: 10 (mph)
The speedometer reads 1 (mph)
